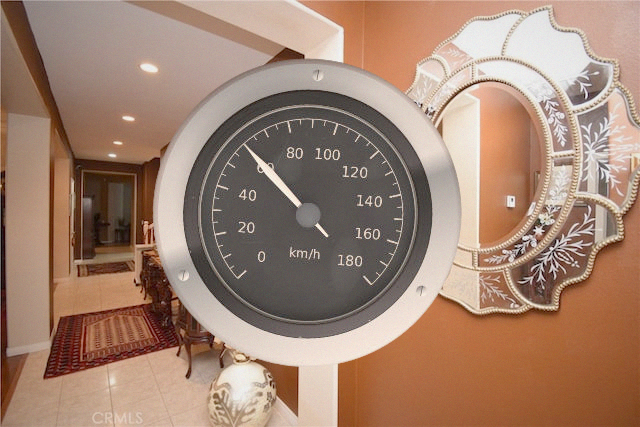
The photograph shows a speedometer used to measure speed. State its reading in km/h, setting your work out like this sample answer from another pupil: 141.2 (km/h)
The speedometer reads 60 (km/h)
